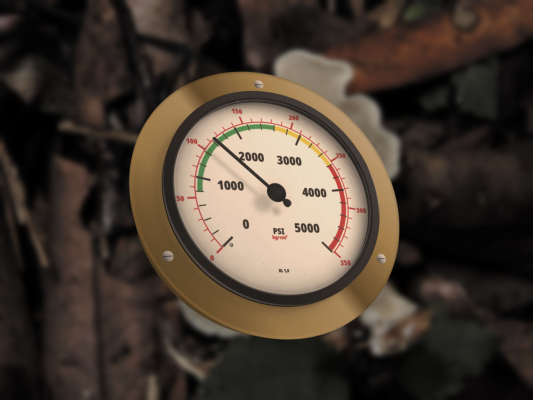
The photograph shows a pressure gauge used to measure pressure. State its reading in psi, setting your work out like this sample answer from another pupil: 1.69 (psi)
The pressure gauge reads 1600 (psi)
